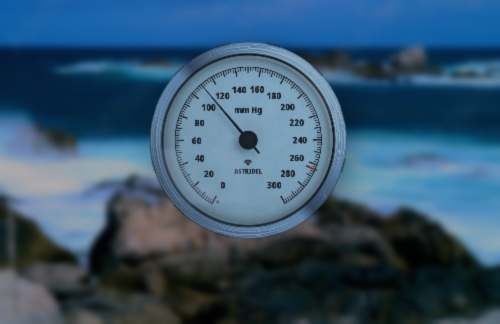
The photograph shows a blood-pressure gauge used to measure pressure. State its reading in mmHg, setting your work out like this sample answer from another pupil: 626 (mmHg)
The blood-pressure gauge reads 110 (mmHg)
